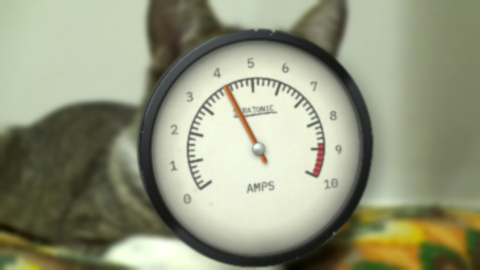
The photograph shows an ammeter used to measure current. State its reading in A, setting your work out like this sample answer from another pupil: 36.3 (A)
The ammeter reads 4 (A)
